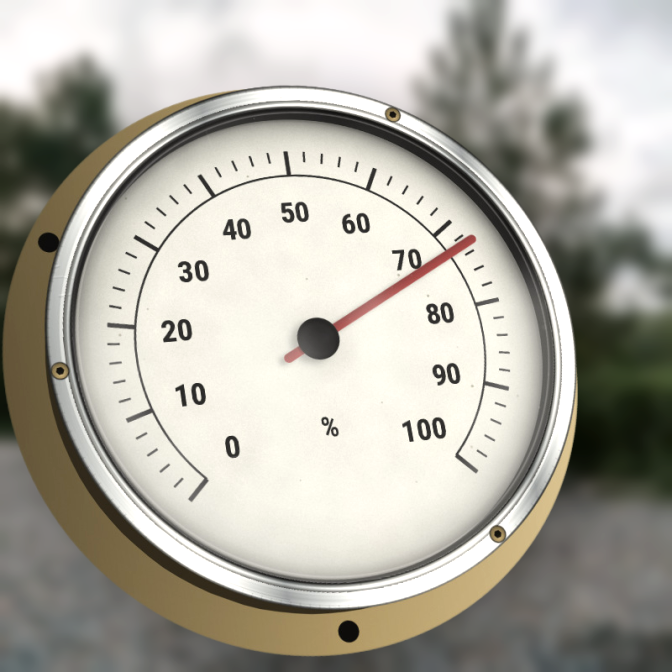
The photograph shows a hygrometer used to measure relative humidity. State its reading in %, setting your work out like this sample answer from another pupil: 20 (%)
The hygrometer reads 73 (%)
